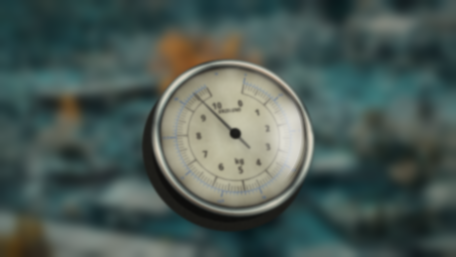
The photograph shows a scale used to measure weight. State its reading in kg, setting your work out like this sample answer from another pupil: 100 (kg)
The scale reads 9.5 (kg)
